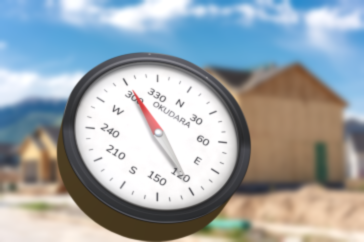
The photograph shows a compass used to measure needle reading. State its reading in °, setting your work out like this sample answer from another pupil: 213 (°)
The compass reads 300 (°)
